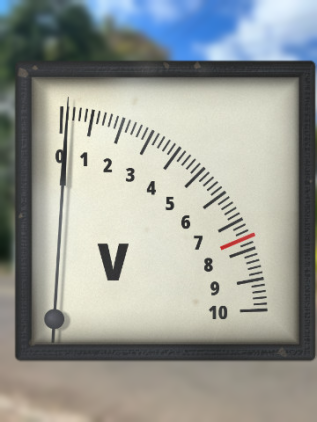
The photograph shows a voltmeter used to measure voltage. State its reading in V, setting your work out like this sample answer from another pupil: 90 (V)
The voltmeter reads 0.2 (V)
